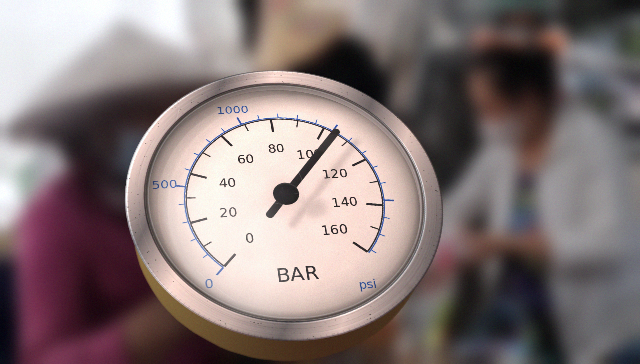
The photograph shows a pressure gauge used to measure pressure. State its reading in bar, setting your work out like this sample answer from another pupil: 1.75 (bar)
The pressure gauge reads 105 (bar)
